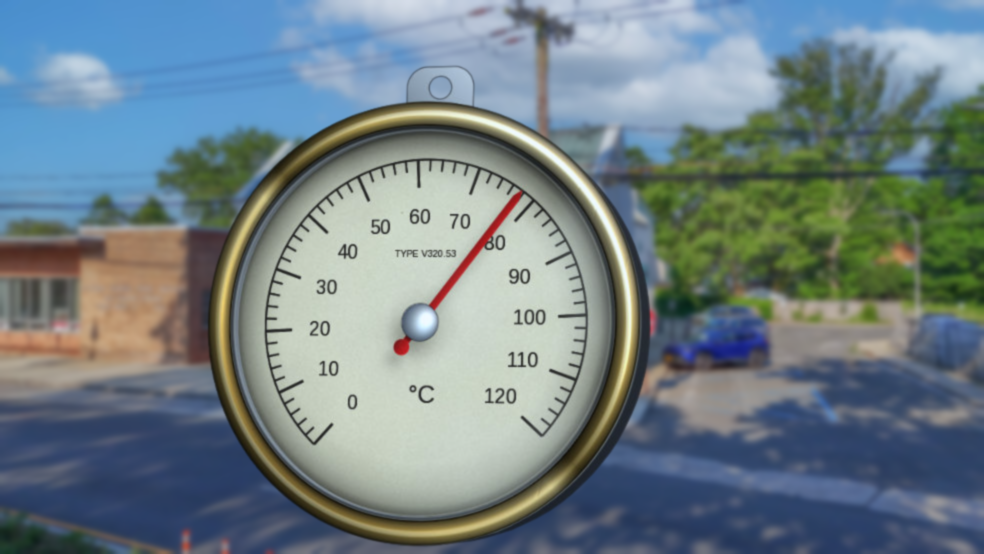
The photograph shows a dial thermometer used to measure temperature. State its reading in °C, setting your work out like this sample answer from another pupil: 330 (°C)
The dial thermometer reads 78 (°C)
